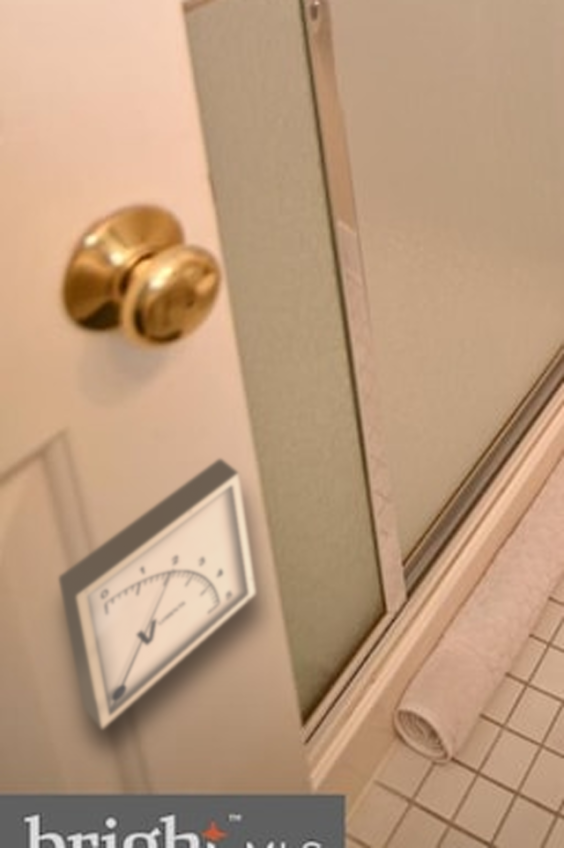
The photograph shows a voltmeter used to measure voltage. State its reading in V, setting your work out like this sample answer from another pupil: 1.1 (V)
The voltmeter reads 2 (V)
